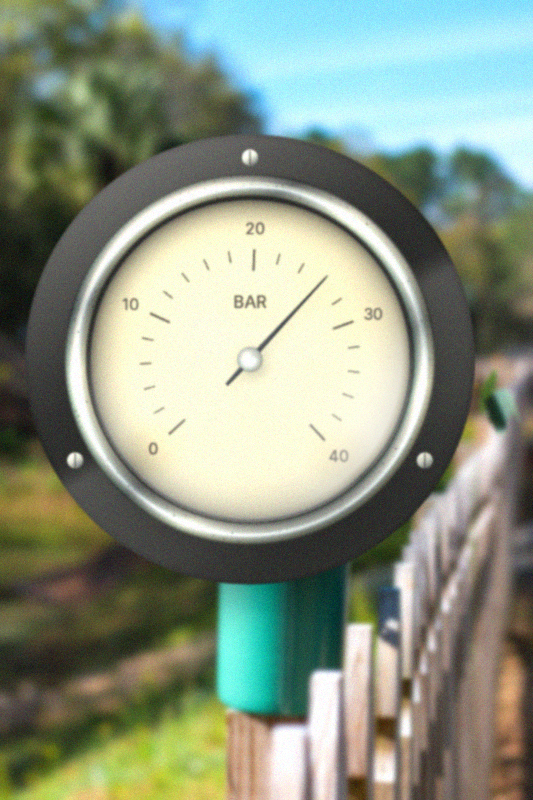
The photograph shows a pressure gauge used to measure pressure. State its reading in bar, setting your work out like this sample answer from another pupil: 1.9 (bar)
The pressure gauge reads 26 (bar)
